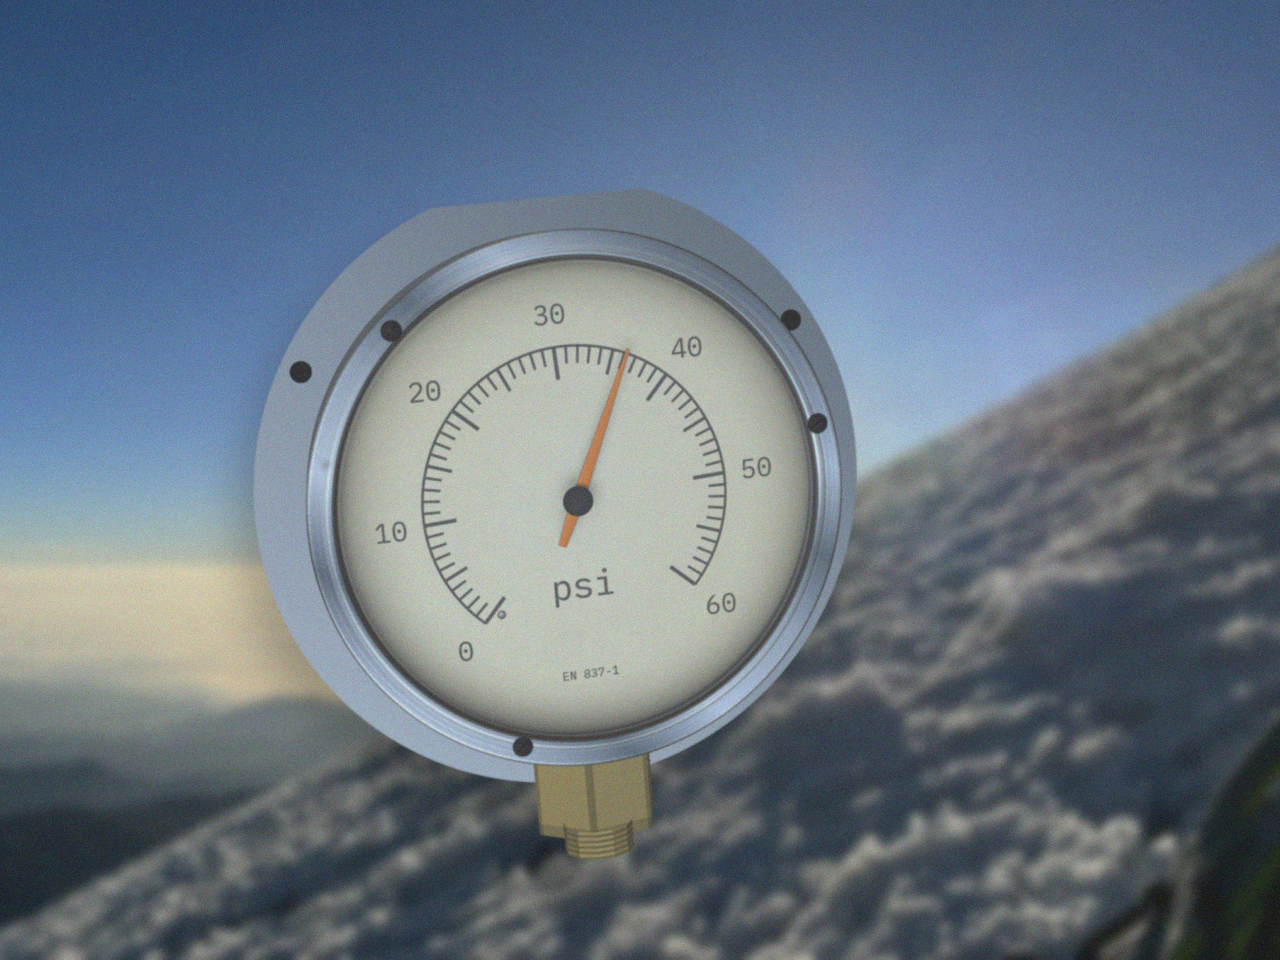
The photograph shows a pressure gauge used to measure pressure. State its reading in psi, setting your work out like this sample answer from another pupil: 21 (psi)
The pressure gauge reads 36 (psi)
